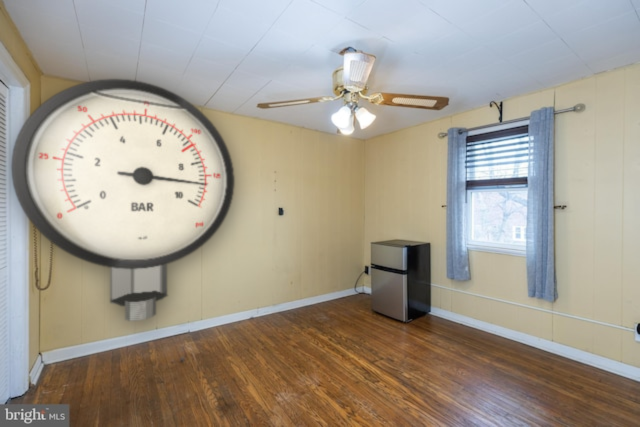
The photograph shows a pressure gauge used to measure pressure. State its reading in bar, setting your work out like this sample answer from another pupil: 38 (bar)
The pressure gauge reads 9 (bar)
